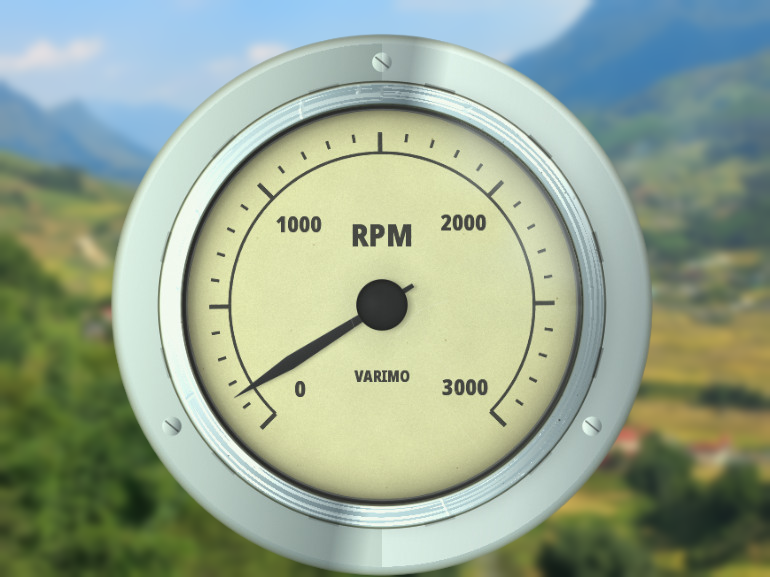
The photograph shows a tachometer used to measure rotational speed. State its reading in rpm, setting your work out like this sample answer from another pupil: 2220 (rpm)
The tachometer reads 150 (rpm)
